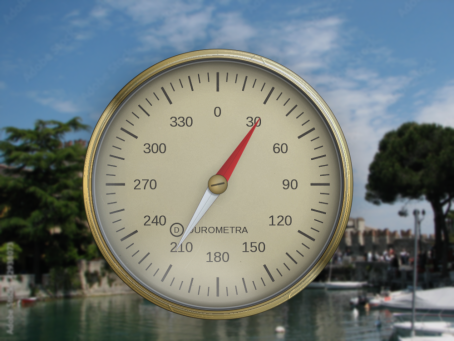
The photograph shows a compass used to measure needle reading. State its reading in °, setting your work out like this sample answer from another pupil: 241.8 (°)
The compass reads 32.5 (°)
